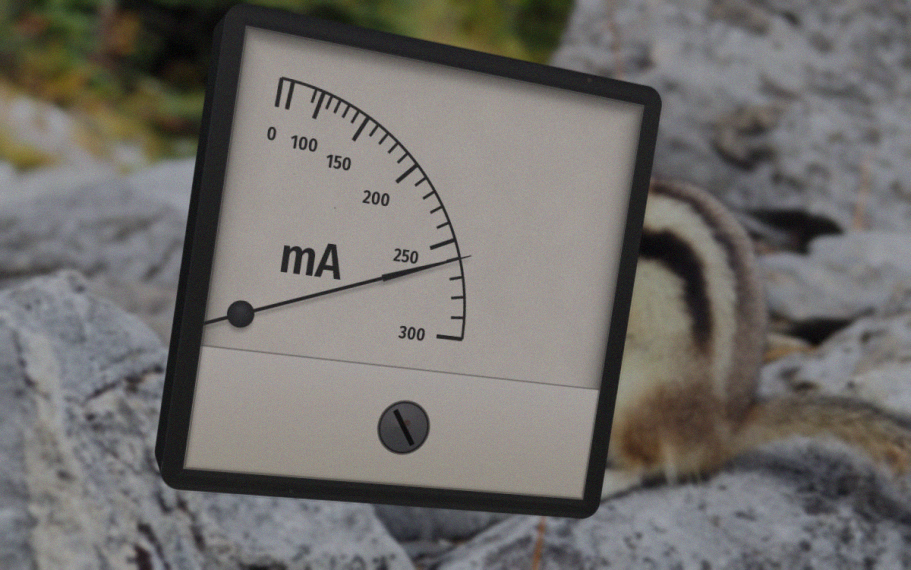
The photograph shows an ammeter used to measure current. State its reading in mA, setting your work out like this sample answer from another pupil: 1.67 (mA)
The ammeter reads 260 (mA)
